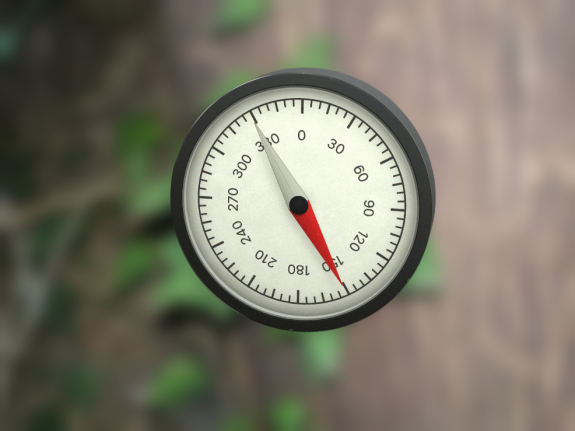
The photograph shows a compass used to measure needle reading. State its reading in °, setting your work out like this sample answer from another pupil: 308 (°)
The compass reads 150 (°)
